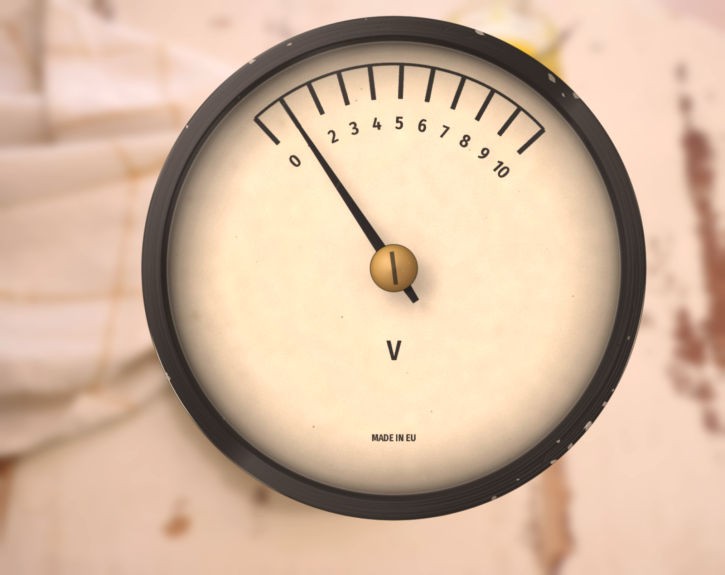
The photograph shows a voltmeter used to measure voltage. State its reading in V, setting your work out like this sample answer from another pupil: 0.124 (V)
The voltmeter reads 1 (V)
